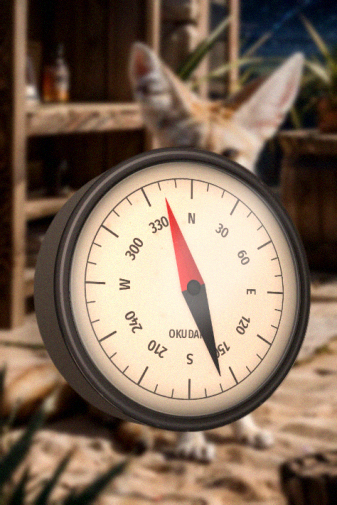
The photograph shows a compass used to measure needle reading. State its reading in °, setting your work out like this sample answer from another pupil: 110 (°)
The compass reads 340 (°)
